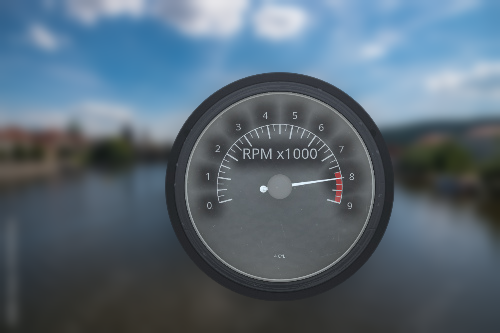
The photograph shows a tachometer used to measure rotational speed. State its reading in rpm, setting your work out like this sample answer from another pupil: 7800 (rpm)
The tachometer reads 8000 (rpm)
